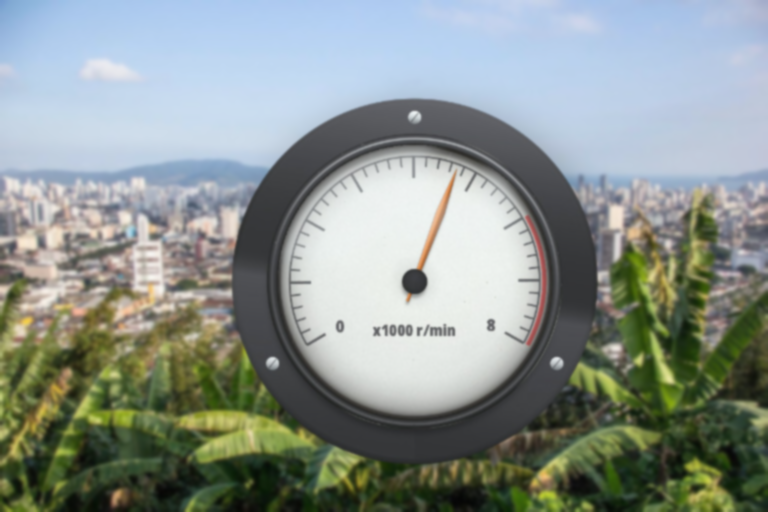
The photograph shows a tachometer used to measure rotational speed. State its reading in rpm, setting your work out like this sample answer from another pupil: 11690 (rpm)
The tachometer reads 4700 (rpm)
